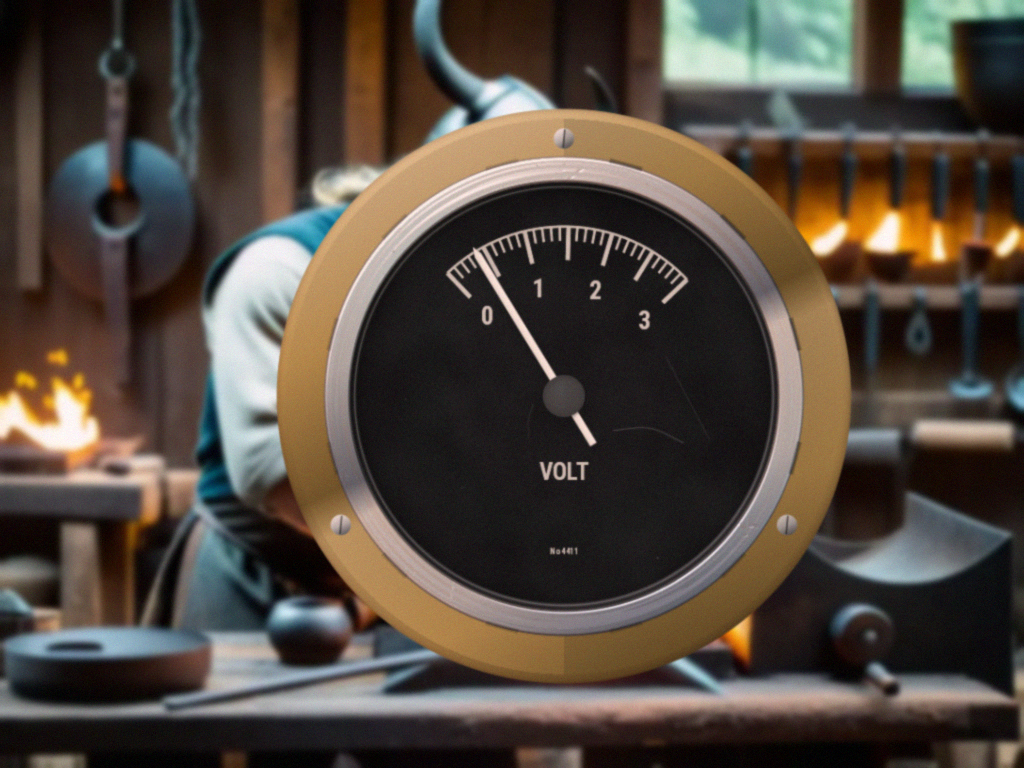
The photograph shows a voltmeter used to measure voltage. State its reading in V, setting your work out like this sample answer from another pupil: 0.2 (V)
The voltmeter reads 0.4 (V)
